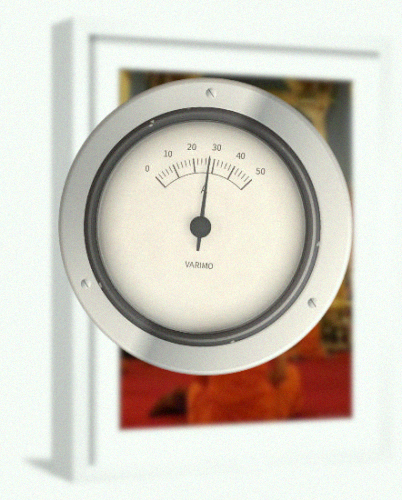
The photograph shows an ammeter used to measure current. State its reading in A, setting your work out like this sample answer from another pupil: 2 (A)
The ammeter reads 28 (A)
